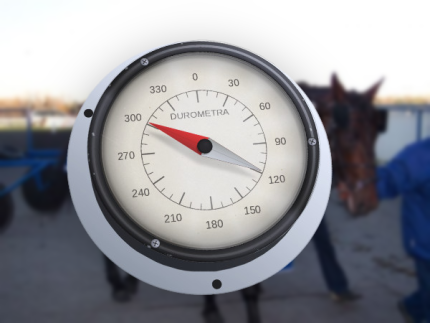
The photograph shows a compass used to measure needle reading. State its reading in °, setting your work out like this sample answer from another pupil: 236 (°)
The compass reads 300 (°)
